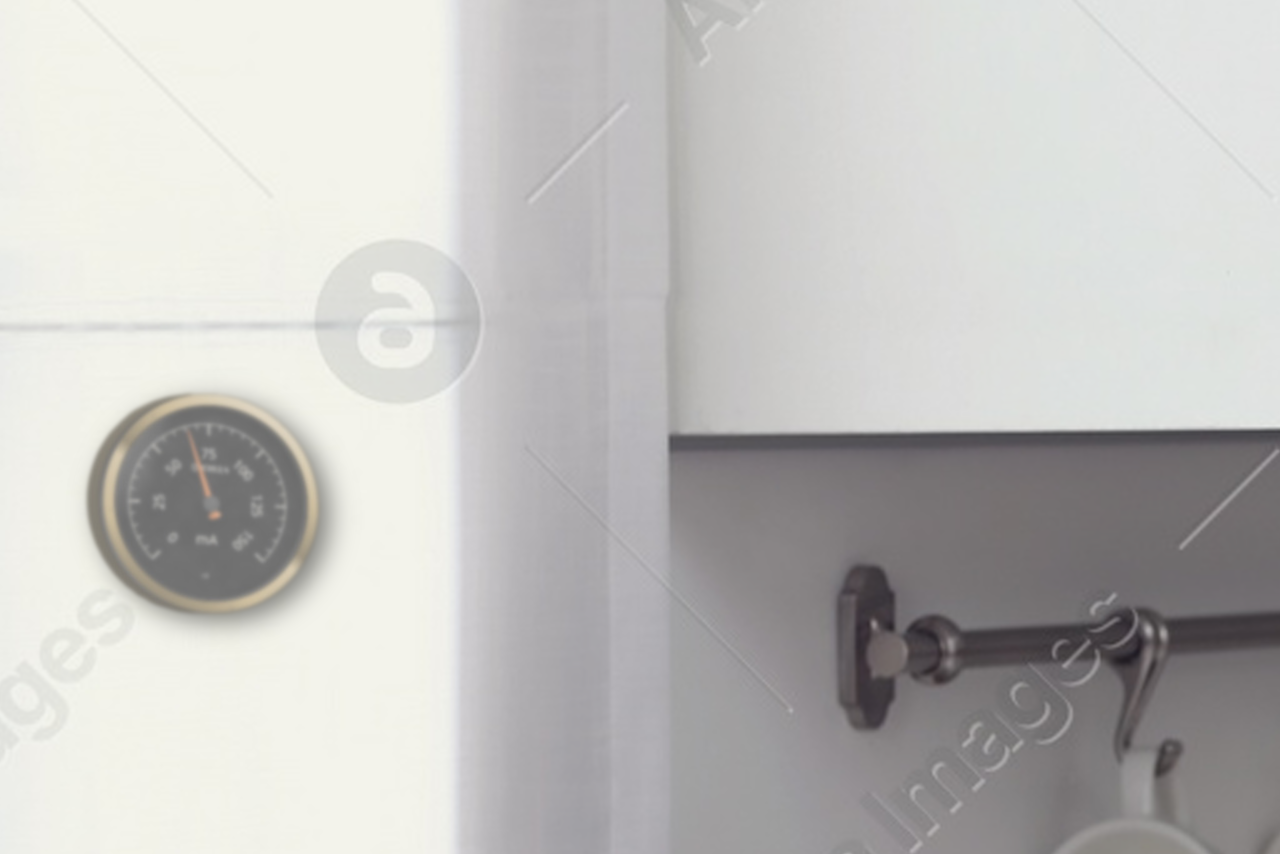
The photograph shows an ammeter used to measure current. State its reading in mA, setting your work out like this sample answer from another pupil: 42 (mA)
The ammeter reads 65 (mA)
